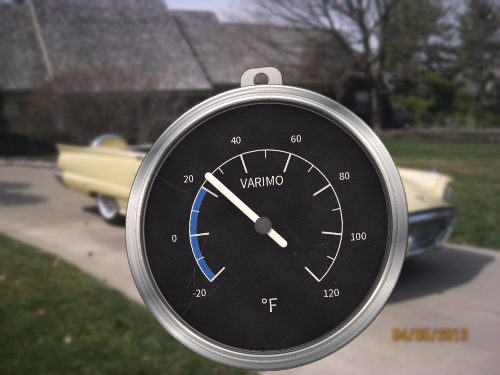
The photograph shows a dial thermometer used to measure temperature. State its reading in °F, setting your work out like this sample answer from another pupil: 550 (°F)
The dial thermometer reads 25 (°F)
